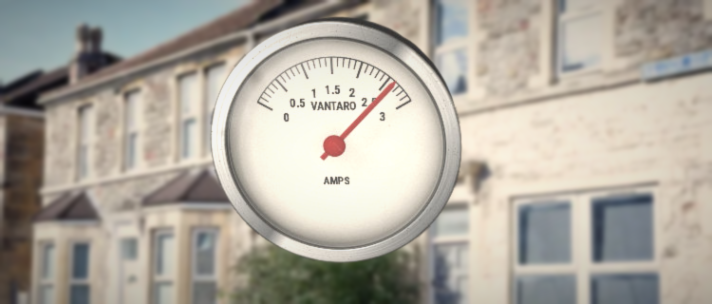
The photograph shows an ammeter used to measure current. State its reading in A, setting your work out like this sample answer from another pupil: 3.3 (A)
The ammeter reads 2.6 (A)
